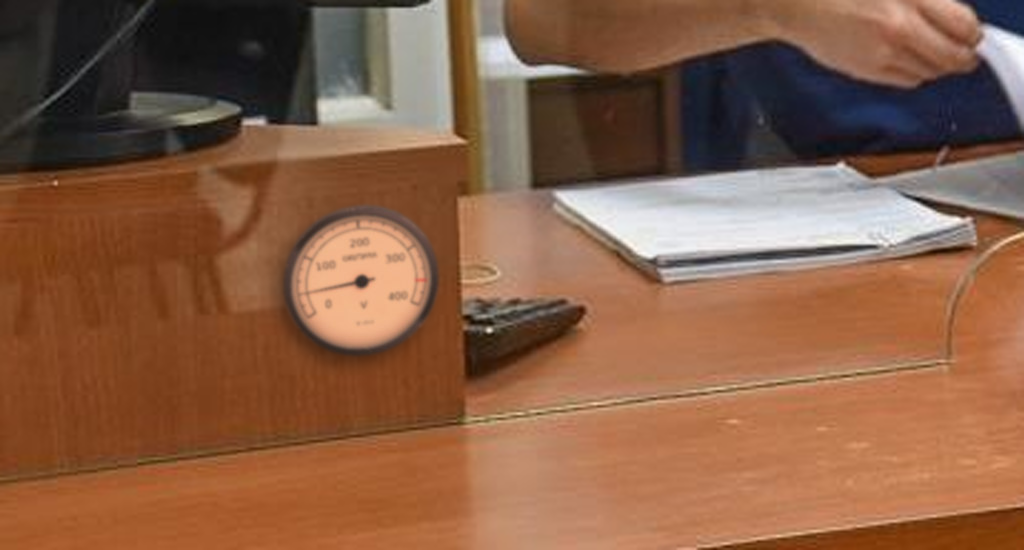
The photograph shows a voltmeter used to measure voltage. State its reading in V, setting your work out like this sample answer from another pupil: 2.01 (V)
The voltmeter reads 40 (V)
